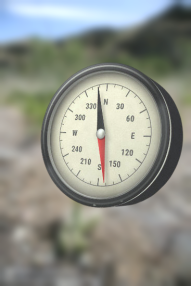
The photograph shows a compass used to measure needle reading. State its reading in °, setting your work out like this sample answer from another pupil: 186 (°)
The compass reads 170 (°)
